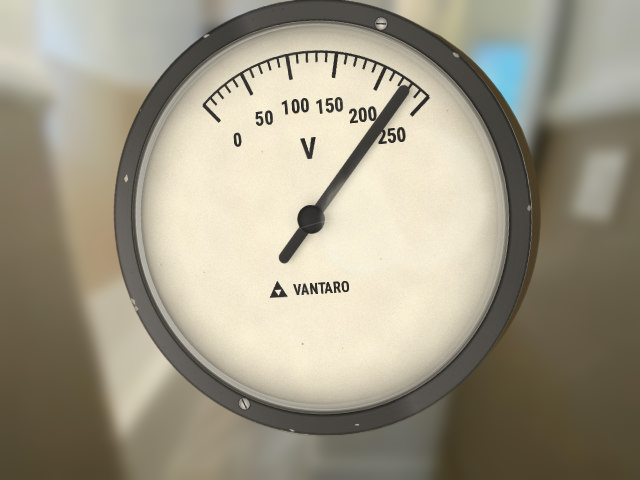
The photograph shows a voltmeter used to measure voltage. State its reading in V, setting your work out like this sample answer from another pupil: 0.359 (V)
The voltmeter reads 230 (V)
